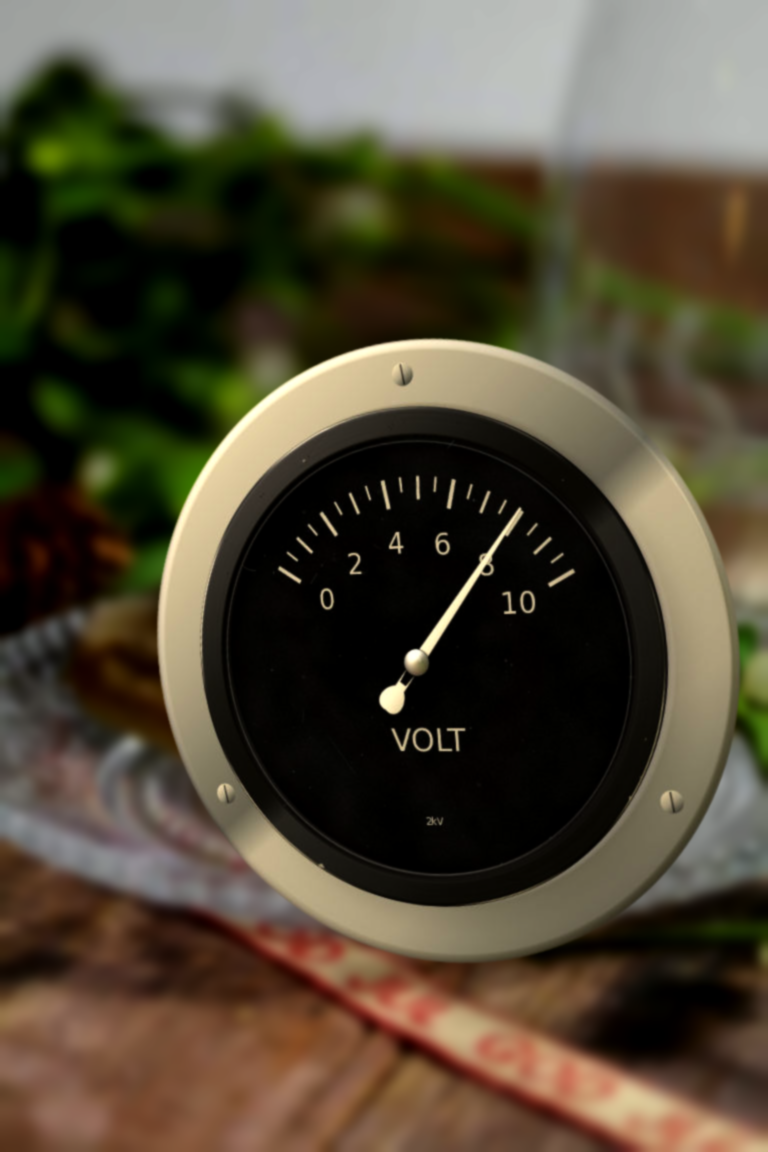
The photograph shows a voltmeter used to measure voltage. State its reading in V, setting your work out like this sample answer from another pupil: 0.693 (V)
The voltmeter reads 8 (V)
